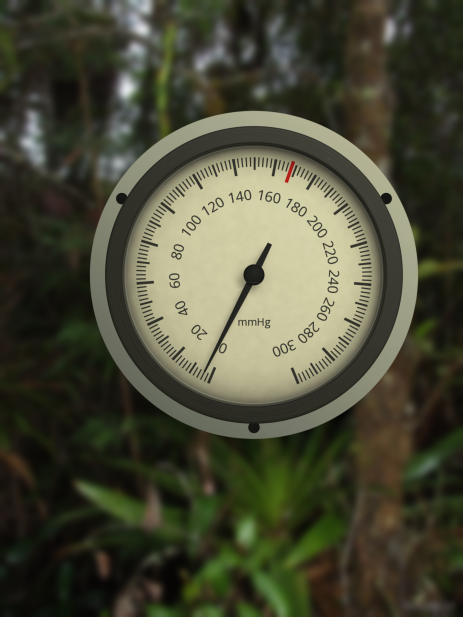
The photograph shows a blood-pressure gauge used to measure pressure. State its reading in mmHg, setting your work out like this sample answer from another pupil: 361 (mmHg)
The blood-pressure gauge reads 4 (mmHg)
